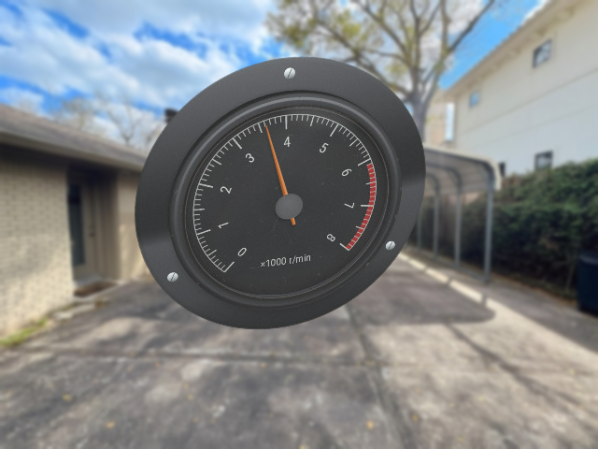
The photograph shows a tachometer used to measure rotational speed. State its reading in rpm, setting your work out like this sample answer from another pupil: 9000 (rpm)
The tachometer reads 3600 (rpm)
